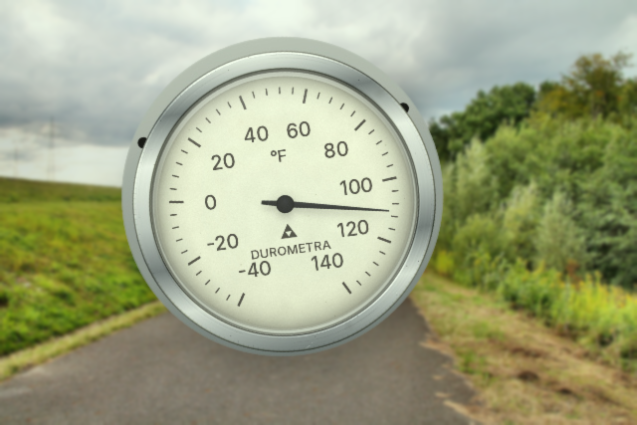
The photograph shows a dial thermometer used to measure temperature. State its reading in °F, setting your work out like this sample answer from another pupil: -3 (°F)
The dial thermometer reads 110 (°F)
